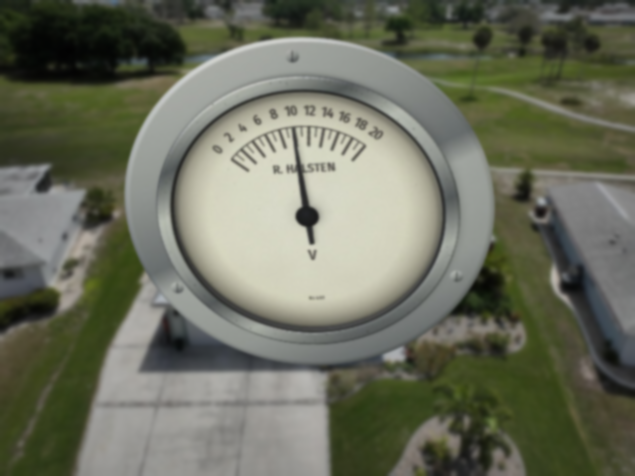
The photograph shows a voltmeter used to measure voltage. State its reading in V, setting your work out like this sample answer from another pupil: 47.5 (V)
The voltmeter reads 10 (V)
